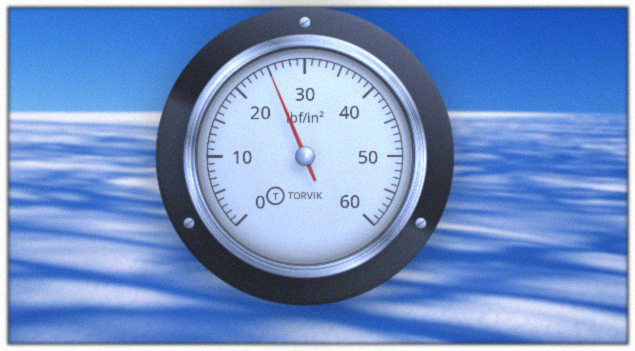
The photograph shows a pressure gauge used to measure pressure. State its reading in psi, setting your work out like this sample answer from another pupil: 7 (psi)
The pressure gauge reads 25 (psi)
